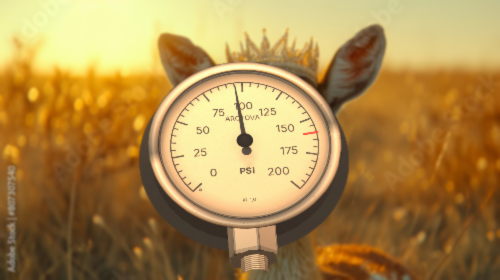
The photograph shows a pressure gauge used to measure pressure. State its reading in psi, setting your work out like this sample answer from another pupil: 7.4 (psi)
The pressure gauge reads 95 (psi)
